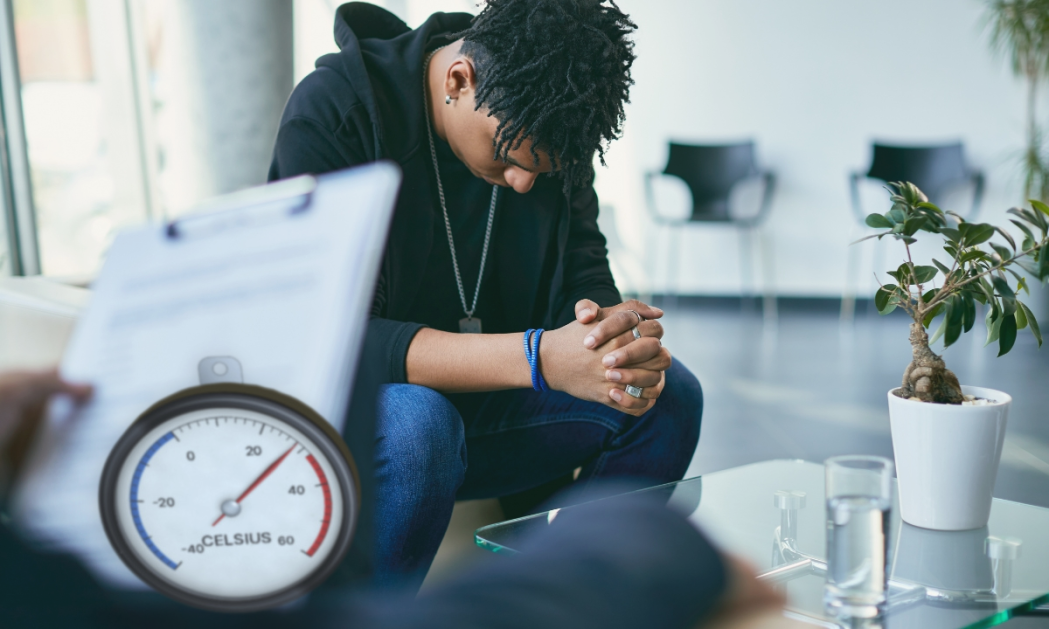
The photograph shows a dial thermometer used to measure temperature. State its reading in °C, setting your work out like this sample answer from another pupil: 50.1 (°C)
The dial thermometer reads 28 (°C)
